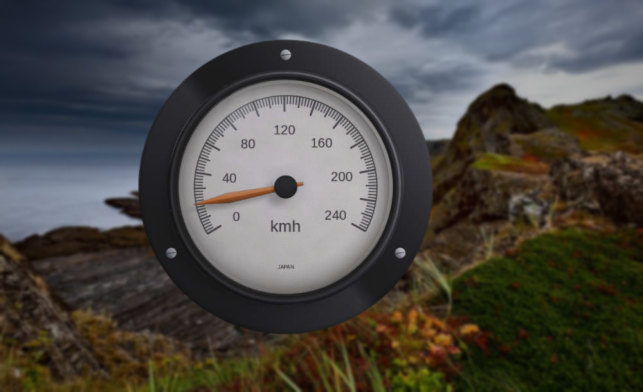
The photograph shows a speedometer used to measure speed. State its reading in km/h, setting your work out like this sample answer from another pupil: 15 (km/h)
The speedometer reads 20 (km/h)
